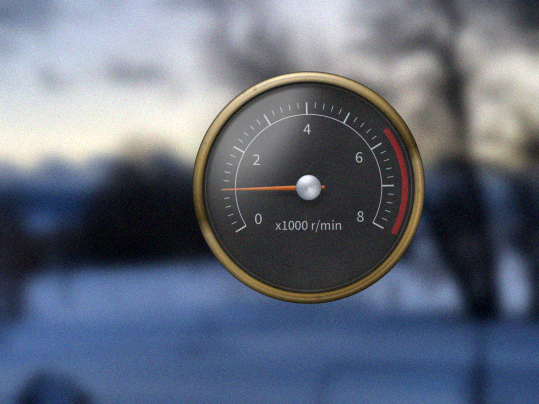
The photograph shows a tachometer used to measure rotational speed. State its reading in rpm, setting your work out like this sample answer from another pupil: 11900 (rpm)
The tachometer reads 1000 (rpm)
